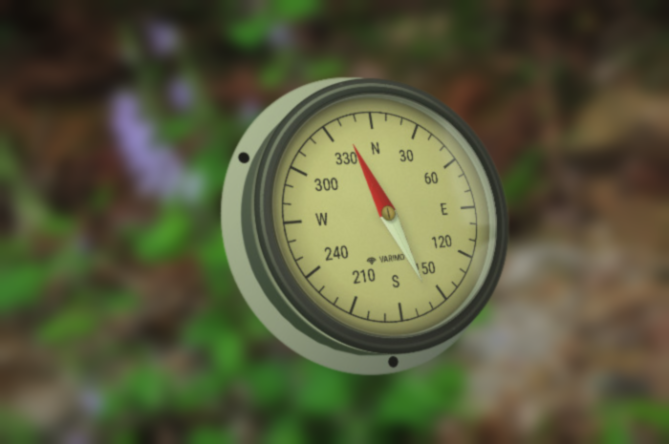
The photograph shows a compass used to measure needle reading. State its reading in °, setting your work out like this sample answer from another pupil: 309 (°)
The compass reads 340 (°)
